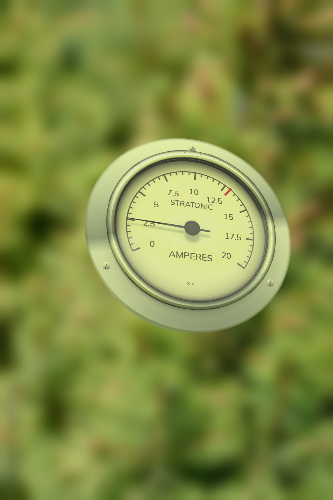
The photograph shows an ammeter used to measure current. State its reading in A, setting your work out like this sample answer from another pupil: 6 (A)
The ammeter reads 2.5 (A)
